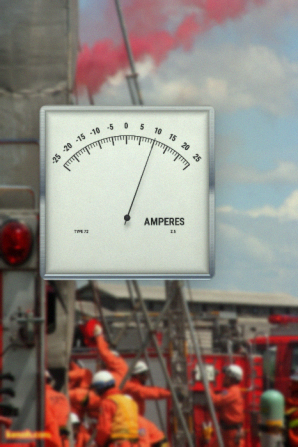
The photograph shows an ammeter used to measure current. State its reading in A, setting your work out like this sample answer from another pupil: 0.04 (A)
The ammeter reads 10 (A)
